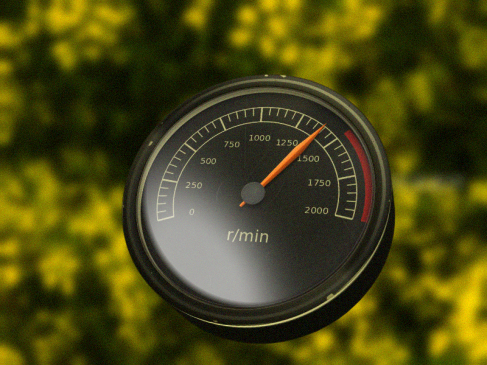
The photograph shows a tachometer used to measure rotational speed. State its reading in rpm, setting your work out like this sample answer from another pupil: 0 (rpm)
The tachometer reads 1400 (rpm)
